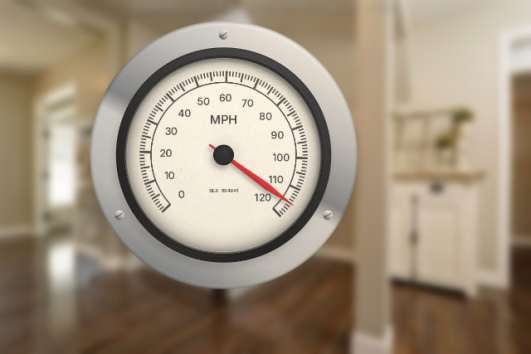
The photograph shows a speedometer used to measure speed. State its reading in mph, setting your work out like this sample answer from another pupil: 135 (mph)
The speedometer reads 115 (mph)
